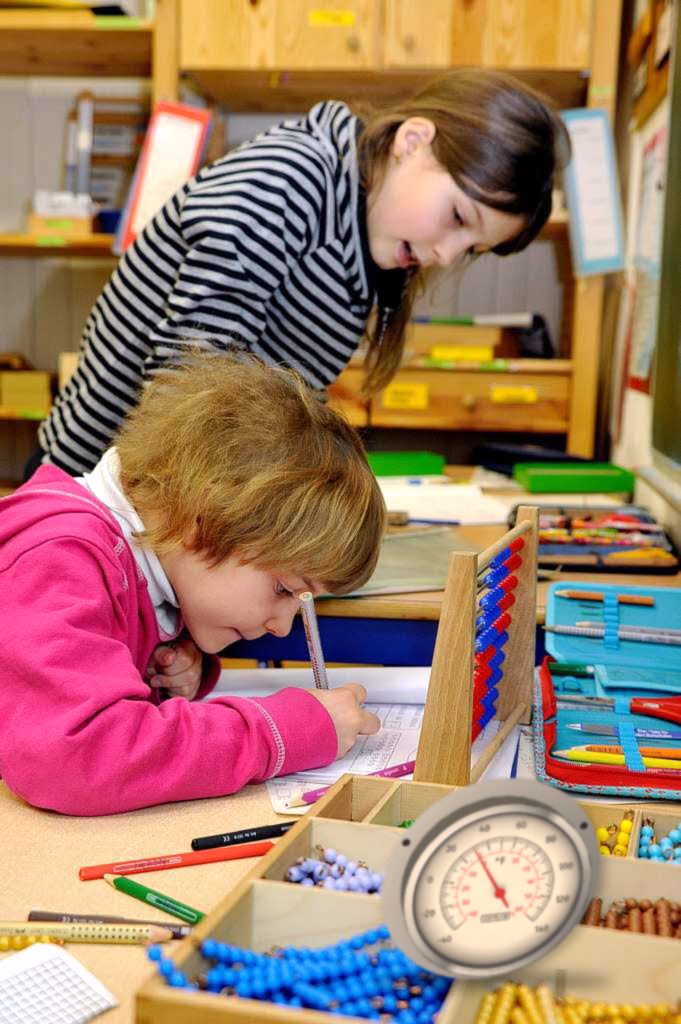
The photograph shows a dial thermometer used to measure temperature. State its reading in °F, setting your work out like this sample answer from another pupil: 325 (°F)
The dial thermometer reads 30 (°F)
